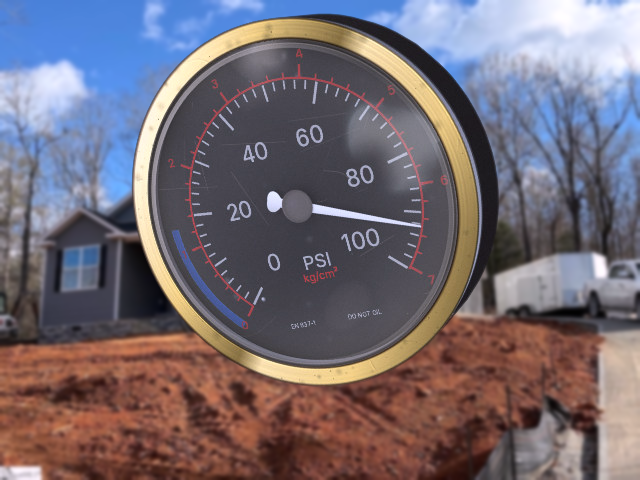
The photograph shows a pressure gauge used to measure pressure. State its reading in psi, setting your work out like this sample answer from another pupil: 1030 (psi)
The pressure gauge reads 92 (psi)
